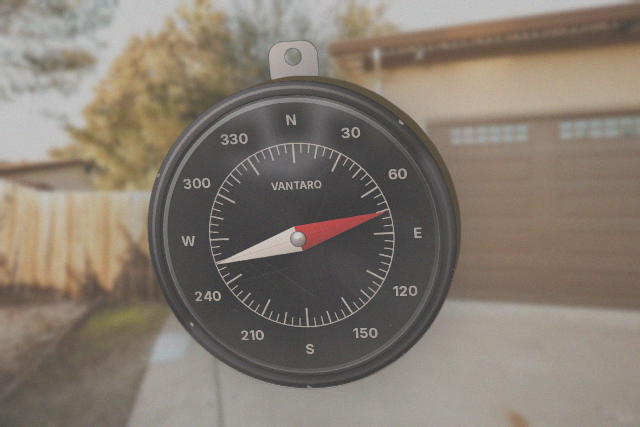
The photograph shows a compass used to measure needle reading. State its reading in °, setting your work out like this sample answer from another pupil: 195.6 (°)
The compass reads 75 (°)
